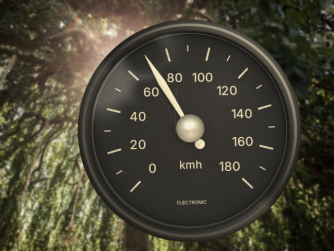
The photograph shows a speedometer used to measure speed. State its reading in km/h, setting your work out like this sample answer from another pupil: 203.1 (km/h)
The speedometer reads 70 (km/h)
